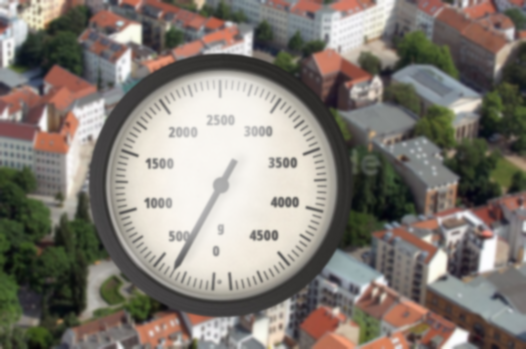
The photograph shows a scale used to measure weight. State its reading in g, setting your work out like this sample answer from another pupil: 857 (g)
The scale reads 350 (g)
